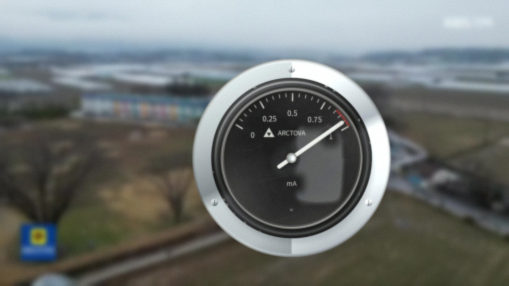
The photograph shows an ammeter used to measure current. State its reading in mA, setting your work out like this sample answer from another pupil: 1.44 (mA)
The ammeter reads 0.95 (mA)
